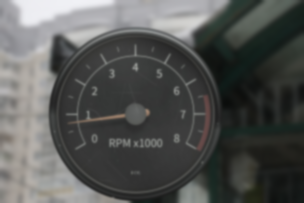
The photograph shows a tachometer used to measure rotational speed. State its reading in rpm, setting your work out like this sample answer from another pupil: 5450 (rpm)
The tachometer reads 750 (rpm)
